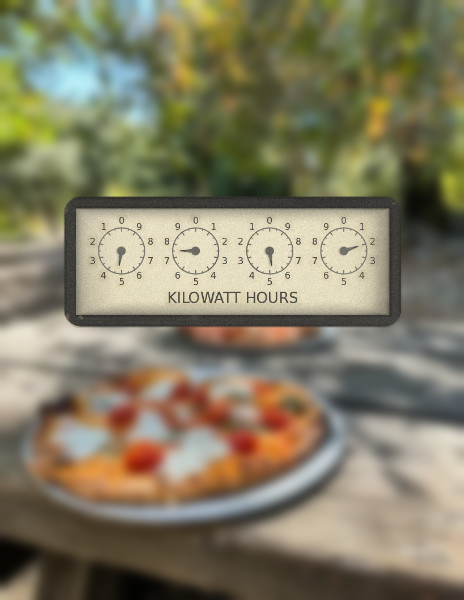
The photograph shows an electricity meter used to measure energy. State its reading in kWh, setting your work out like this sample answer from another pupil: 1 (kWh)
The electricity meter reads 4752 (kWh)
